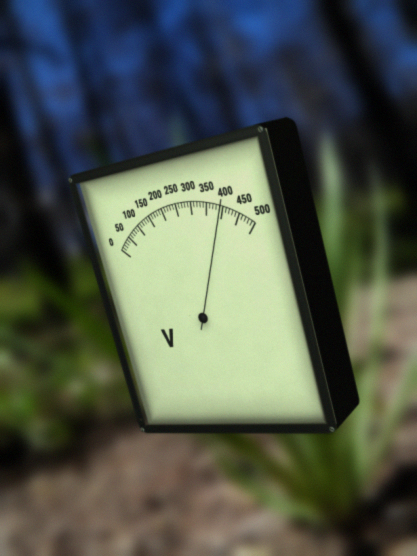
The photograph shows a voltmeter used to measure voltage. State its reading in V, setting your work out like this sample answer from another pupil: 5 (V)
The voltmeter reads 400 (V)
